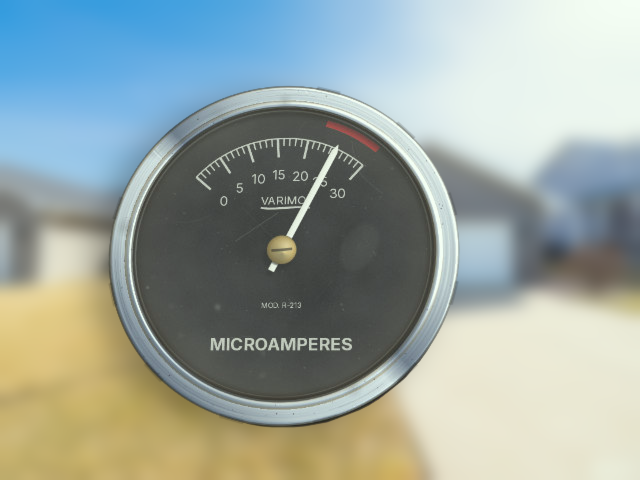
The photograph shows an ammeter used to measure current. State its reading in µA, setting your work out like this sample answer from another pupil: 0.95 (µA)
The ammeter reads 25 (µA)
